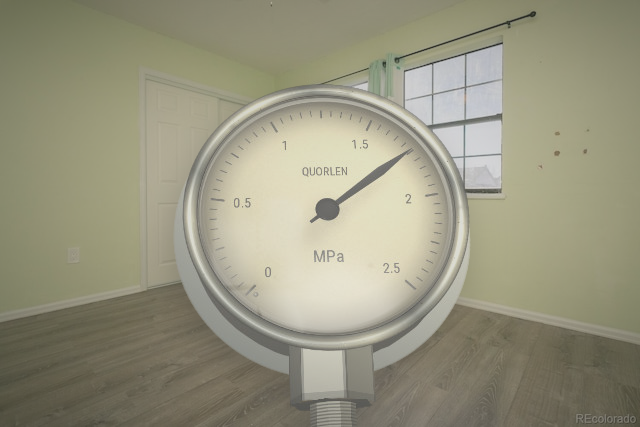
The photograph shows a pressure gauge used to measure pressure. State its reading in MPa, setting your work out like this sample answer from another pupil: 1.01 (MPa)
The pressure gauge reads 1.75 (MPa)
